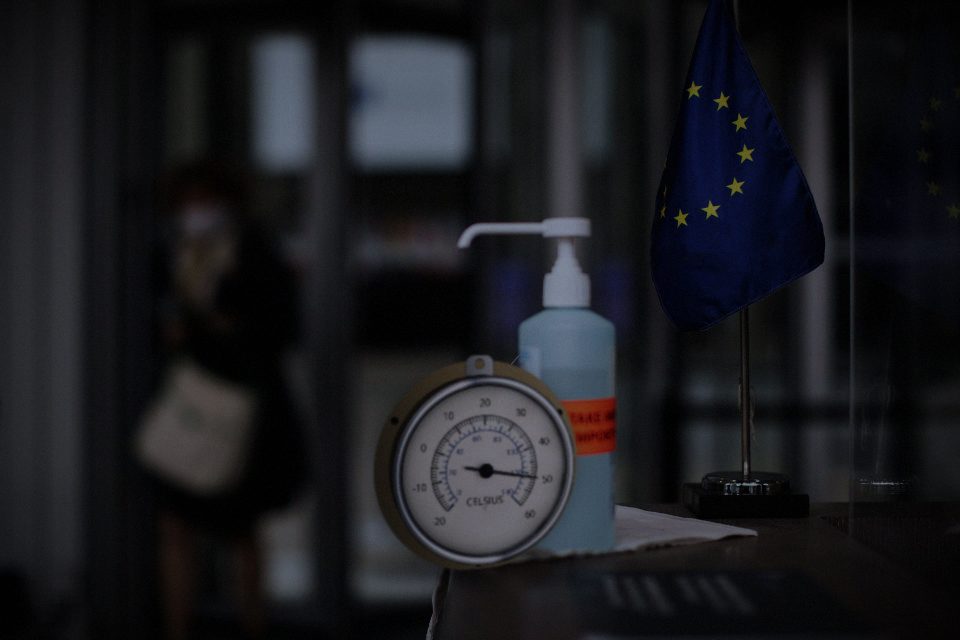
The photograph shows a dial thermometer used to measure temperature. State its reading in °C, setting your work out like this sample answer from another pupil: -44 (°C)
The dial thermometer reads 50 (°C)
